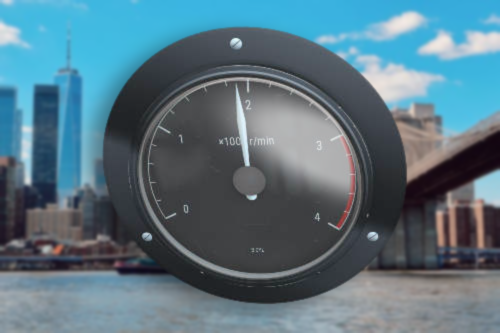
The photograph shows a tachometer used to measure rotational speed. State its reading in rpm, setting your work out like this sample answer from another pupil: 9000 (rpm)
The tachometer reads 1900 (rpm)
